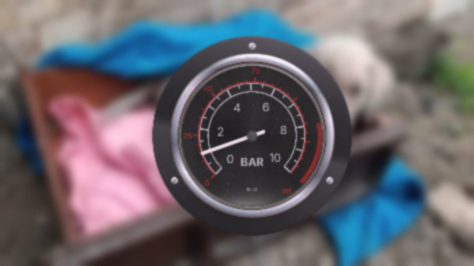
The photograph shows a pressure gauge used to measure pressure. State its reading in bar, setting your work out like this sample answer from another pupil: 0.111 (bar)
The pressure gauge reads 1 (bar)
